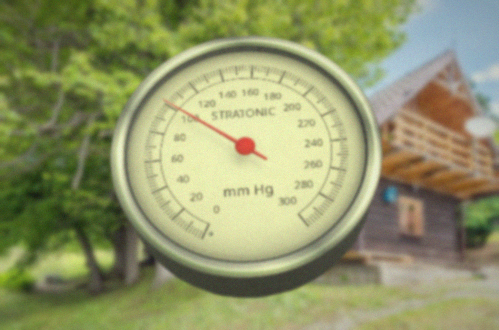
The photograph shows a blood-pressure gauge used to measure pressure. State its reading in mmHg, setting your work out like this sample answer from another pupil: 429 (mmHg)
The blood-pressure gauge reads 100 (mmHg)
